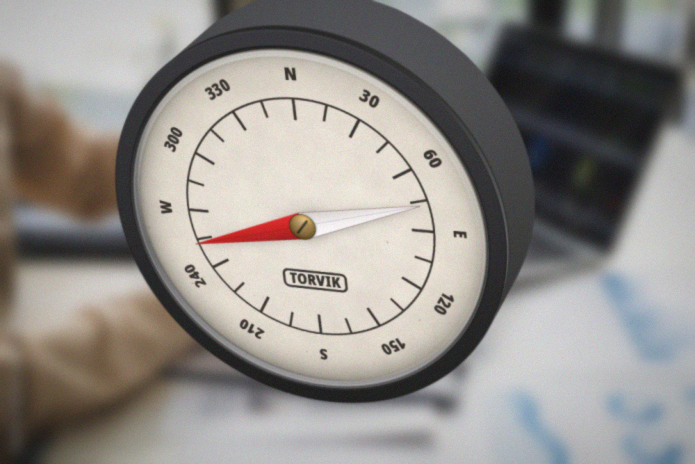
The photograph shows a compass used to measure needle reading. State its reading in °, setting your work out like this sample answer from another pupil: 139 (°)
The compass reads 255 (°)
